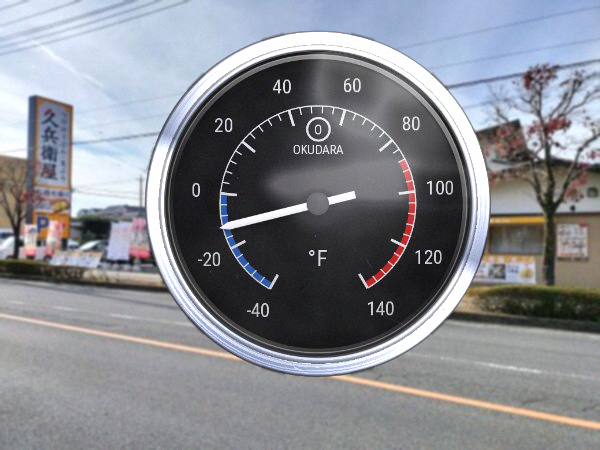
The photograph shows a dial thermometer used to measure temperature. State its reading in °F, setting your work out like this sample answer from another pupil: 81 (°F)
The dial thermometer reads -12 (°F)
